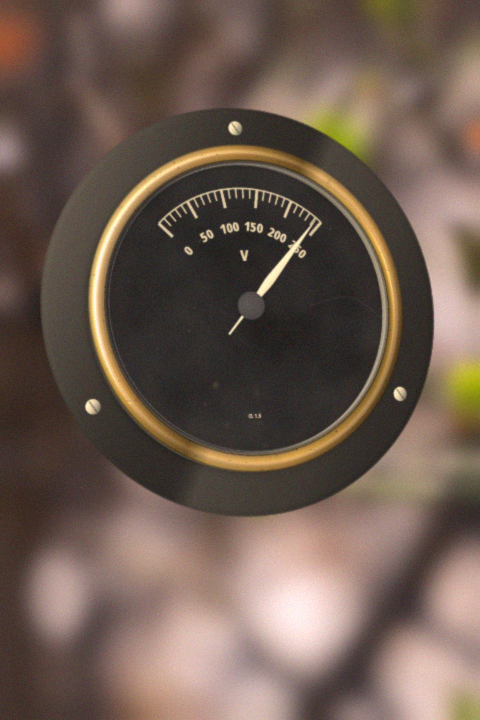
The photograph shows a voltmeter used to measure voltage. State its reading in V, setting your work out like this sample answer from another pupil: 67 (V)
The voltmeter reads 240 (V)
